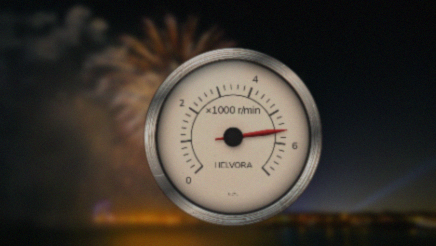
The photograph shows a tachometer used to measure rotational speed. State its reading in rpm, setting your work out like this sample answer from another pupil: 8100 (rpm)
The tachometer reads 5600 (rpm)
